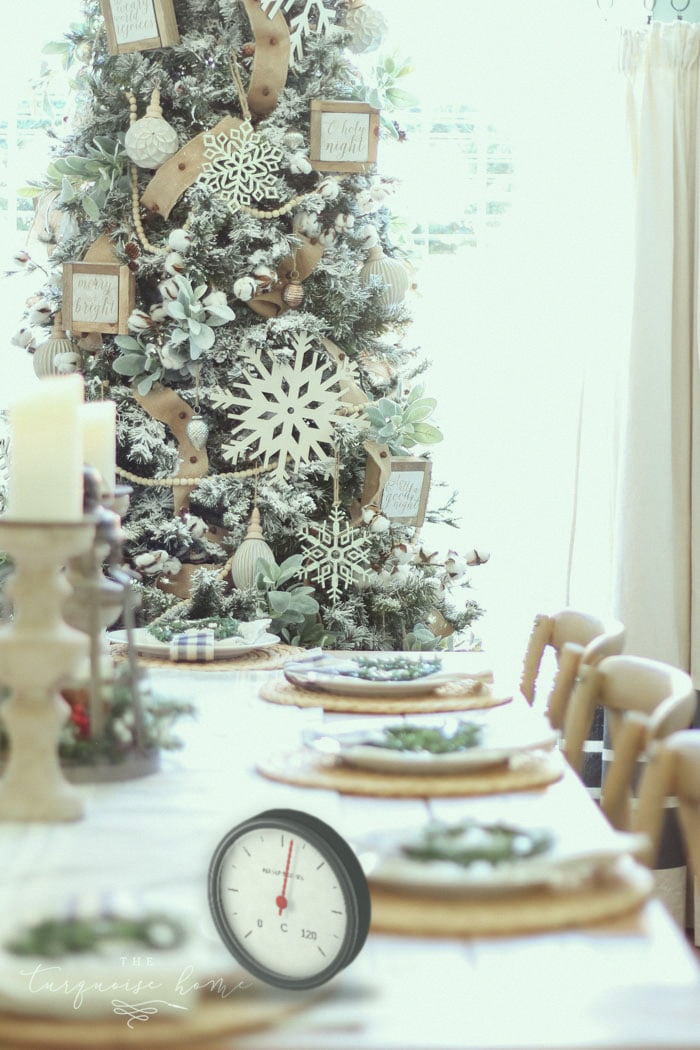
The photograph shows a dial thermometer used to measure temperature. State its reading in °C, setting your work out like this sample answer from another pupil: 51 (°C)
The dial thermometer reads 65 (°C)
